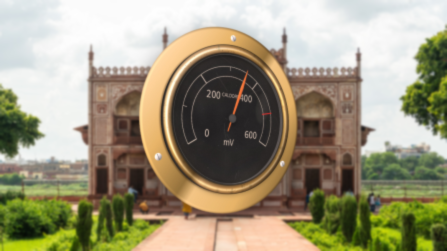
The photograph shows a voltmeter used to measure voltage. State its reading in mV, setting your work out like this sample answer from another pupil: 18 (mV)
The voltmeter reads 350 (mV)
